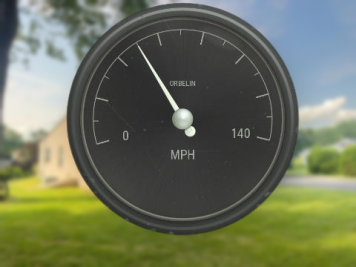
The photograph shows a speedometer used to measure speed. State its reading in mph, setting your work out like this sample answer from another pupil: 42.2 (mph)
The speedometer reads 50 (mph)
